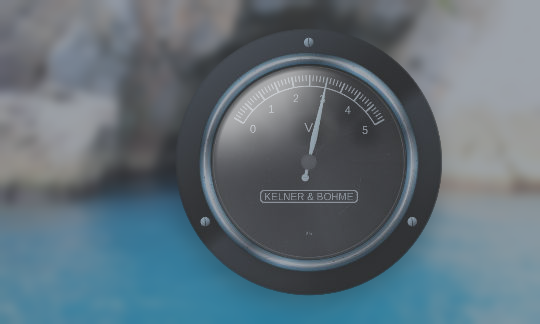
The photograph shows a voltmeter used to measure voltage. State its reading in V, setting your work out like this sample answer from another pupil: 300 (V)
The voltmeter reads 3 (V)
